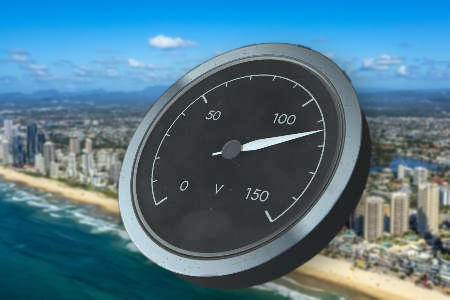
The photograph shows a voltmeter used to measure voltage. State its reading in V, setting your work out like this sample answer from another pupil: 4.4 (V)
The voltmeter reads 115 (V)
